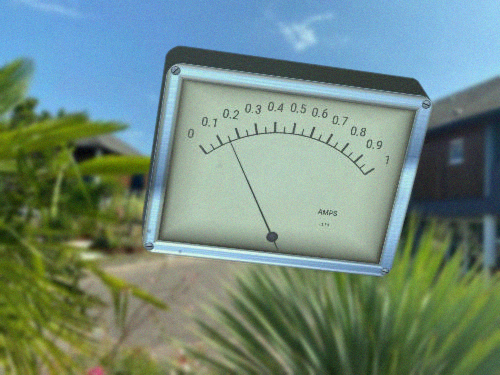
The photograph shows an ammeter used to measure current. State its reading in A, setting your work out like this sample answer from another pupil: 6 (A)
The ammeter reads 0.15 (A)
